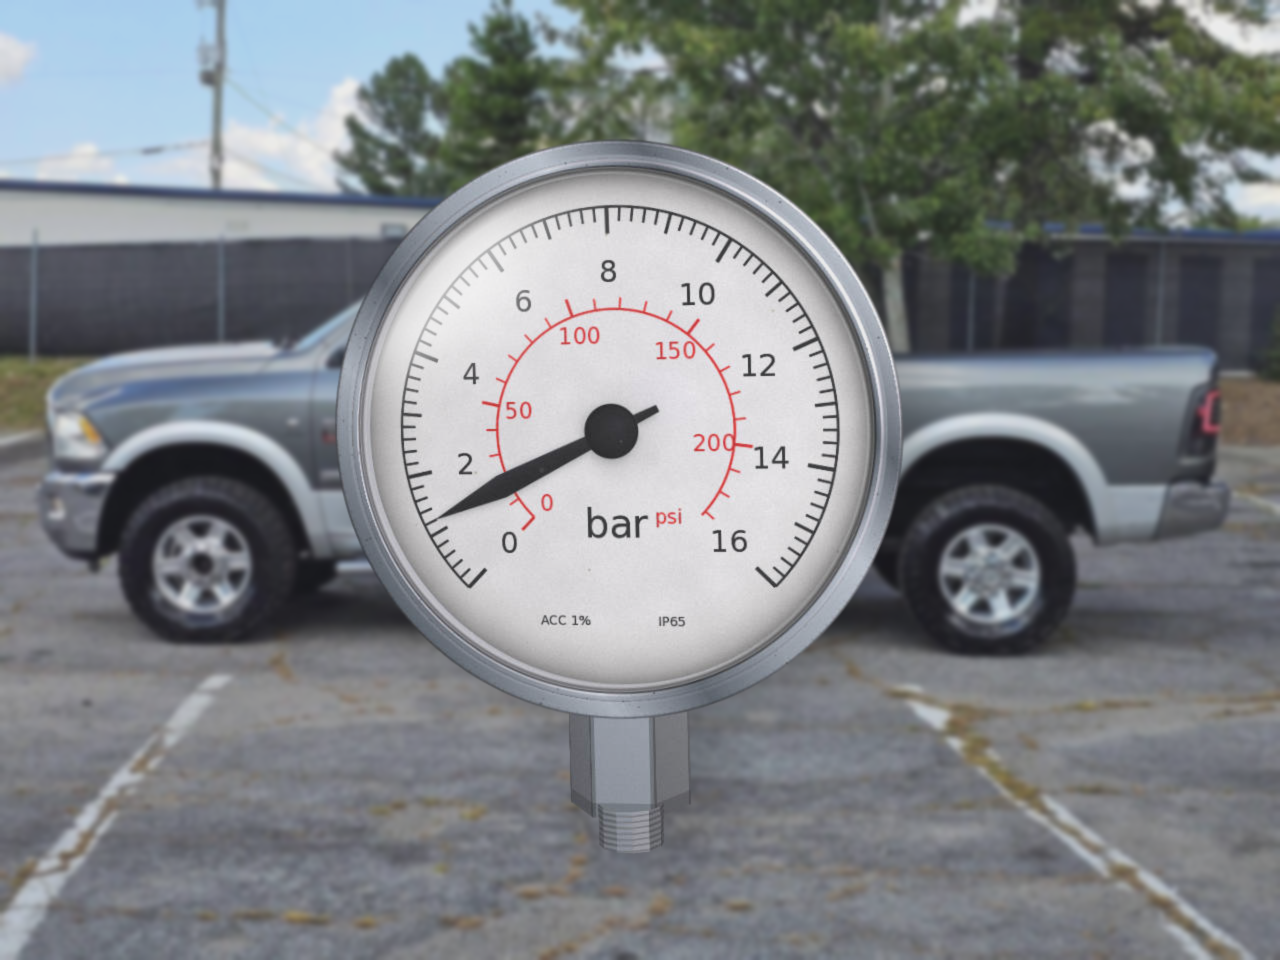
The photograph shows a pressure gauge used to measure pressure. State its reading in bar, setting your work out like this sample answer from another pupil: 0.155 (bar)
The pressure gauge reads 1.2 (bar)
